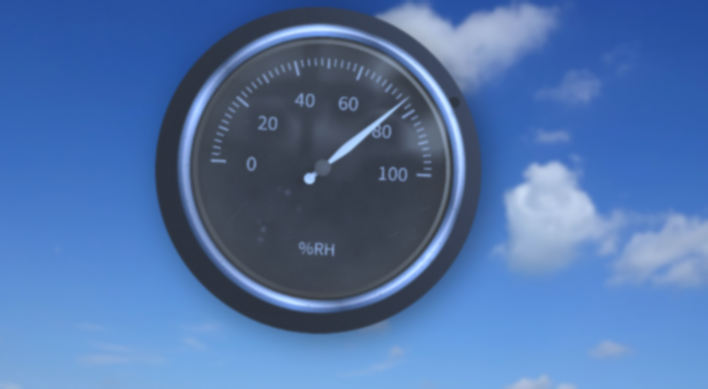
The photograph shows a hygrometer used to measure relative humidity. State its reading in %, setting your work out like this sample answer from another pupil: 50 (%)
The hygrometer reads 76 (%)
